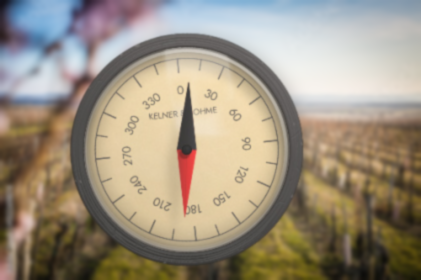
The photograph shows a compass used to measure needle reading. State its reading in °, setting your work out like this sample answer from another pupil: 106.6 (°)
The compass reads 187.5 (°)
